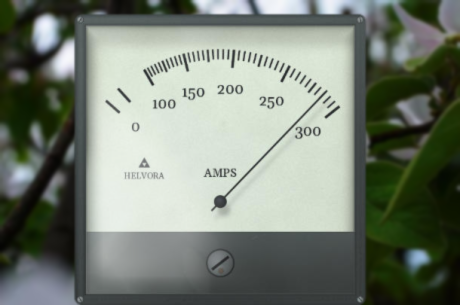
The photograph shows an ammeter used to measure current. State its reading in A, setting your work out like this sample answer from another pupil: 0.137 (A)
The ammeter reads 285 (A)
